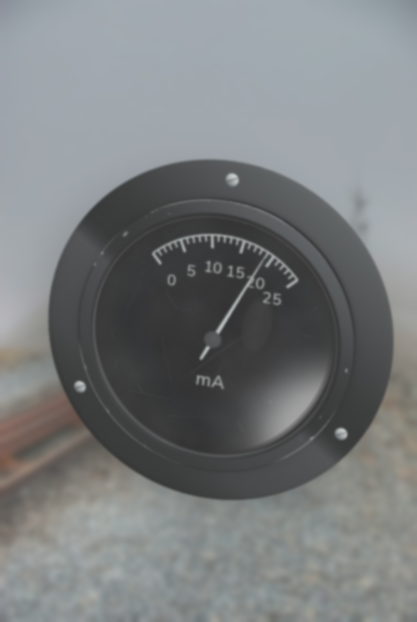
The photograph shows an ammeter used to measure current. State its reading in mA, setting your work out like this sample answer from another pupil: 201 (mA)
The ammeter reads 19 (mA)
